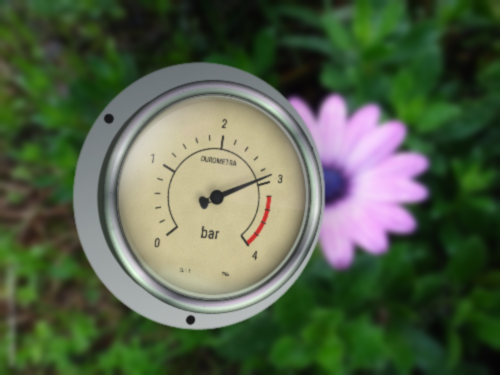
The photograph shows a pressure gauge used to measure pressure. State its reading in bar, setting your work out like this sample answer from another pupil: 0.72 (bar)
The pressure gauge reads 2.9 (bar)
